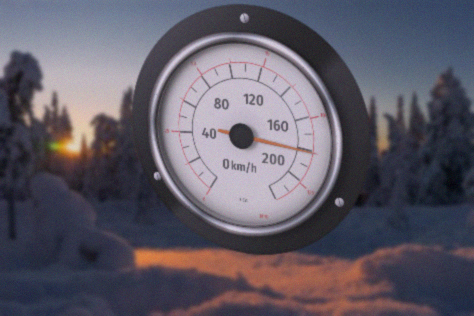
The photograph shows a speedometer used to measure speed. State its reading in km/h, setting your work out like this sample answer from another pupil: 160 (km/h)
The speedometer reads 180 (km/h)
